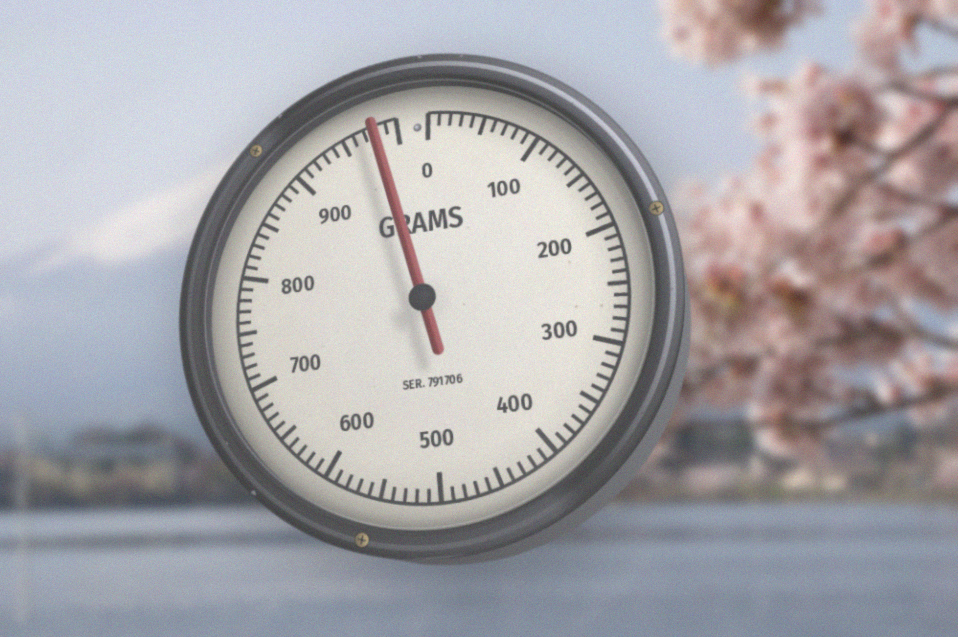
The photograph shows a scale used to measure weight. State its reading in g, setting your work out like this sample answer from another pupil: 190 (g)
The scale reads 980 (g)
